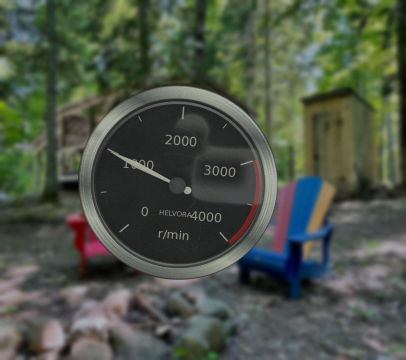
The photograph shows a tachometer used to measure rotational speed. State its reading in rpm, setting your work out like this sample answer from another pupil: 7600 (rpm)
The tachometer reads 1000 (rpm)
